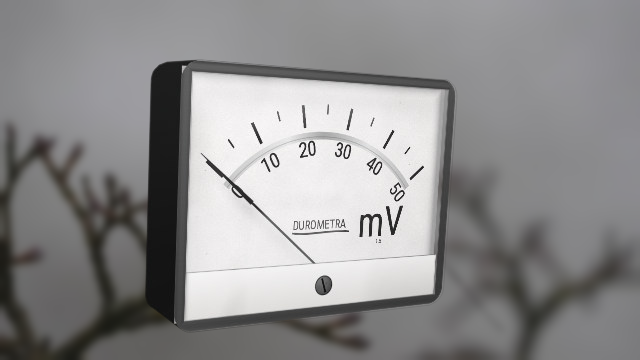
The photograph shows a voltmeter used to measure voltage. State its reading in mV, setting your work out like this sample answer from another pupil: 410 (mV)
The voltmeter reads 0 (mV)
